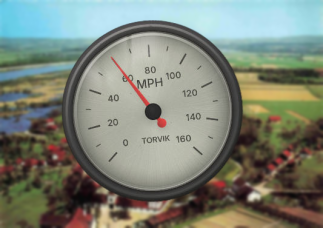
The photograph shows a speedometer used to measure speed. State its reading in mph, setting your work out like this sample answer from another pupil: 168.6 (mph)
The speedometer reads 60 (mph)
